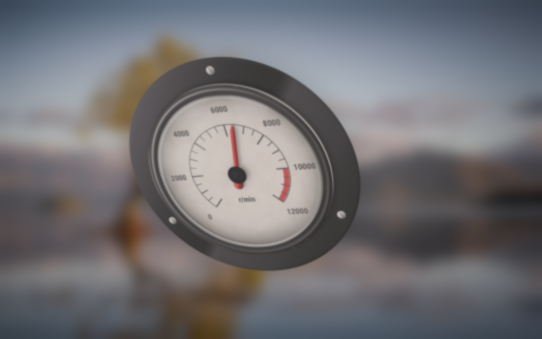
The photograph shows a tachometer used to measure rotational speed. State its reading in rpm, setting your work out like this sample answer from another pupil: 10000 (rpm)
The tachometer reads 6500 (rpm)
